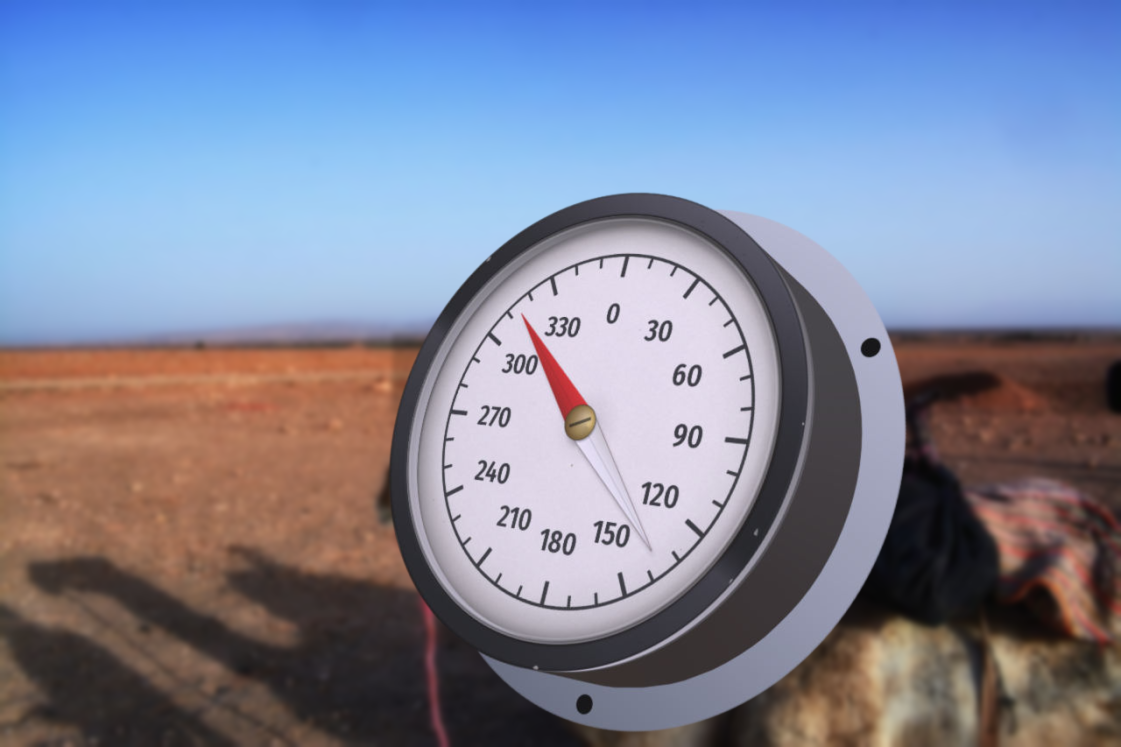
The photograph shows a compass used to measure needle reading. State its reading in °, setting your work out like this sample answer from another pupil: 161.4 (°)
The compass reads 315 (°)
